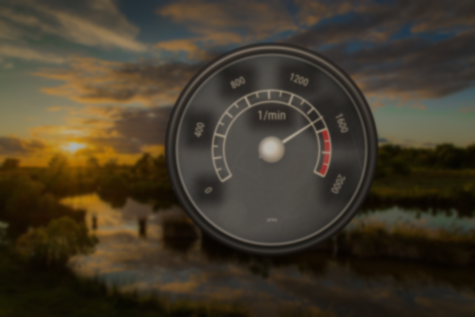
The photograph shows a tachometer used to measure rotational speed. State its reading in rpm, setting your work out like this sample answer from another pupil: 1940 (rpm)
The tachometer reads 1500 (rpm)
